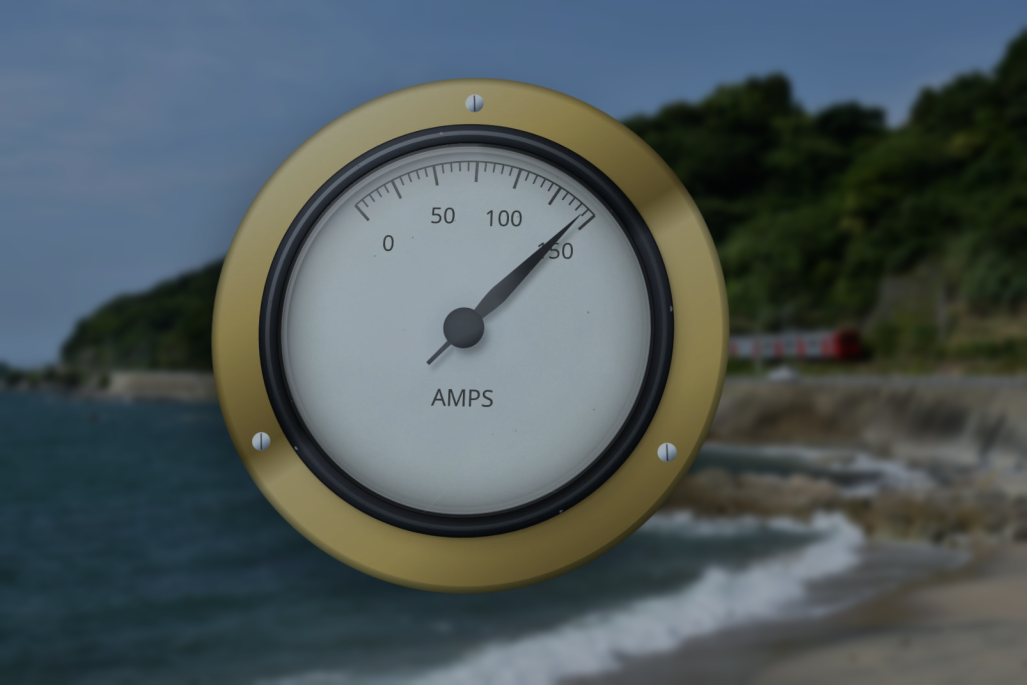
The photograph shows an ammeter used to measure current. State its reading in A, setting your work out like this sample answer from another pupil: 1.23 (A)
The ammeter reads 145 (A)
